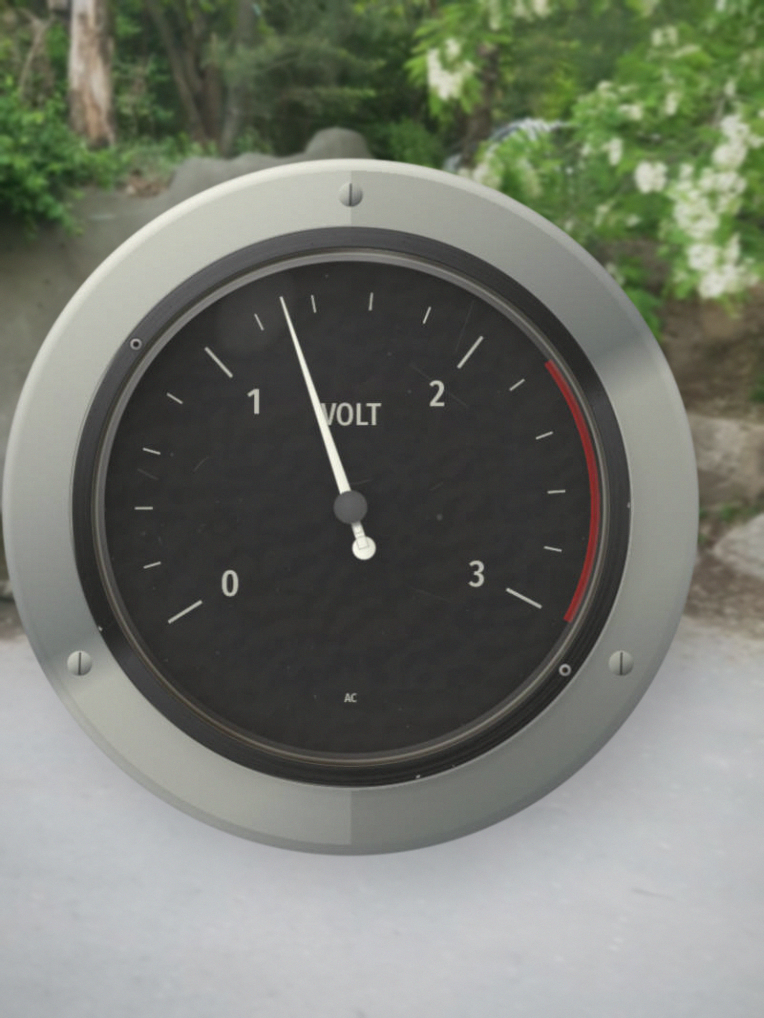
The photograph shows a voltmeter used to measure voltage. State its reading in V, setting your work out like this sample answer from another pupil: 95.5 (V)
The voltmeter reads 1.3 (V)
